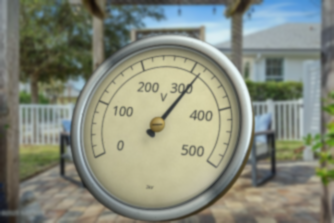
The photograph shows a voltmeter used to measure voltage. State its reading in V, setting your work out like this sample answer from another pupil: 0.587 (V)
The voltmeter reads 320 (V)
